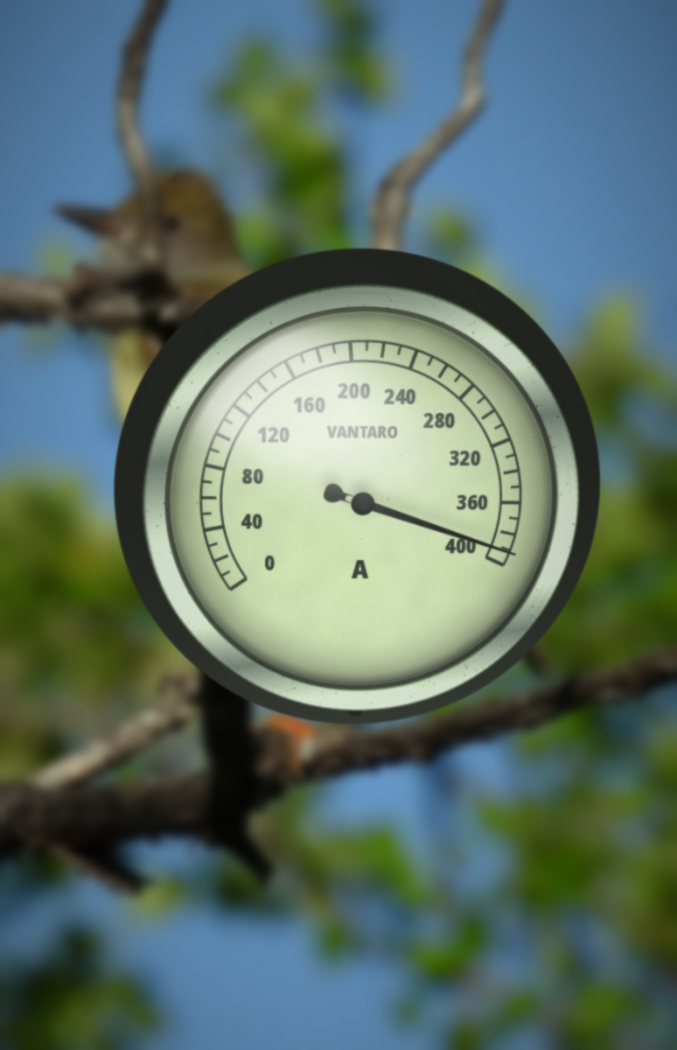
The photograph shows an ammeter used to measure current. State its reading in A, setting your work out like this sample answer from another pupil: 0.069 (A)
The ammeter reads 390 (A)
